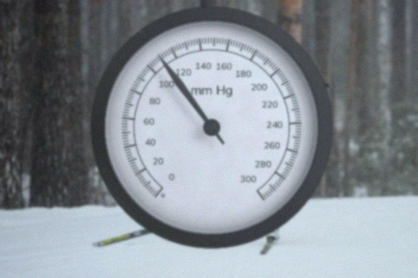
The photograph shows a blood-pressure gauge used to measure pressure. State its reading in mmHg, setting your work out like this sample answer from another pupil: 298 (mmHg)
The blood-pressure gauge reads 110 (mmHg)
